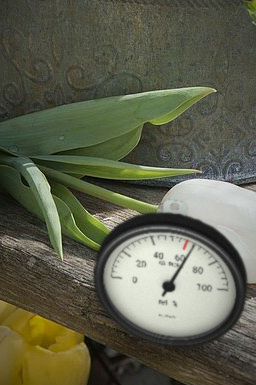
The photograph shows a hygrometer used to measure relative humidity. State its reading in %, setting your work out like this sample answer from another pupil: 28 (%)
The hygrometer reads 64 (%)
